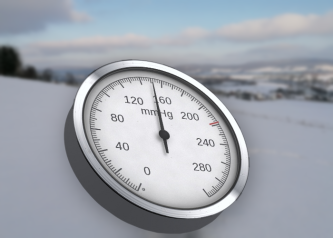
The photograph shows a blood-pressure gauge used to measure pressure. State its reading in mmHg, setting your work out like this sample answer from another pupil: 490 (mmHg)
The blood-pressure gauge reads 150 (mmHg)
